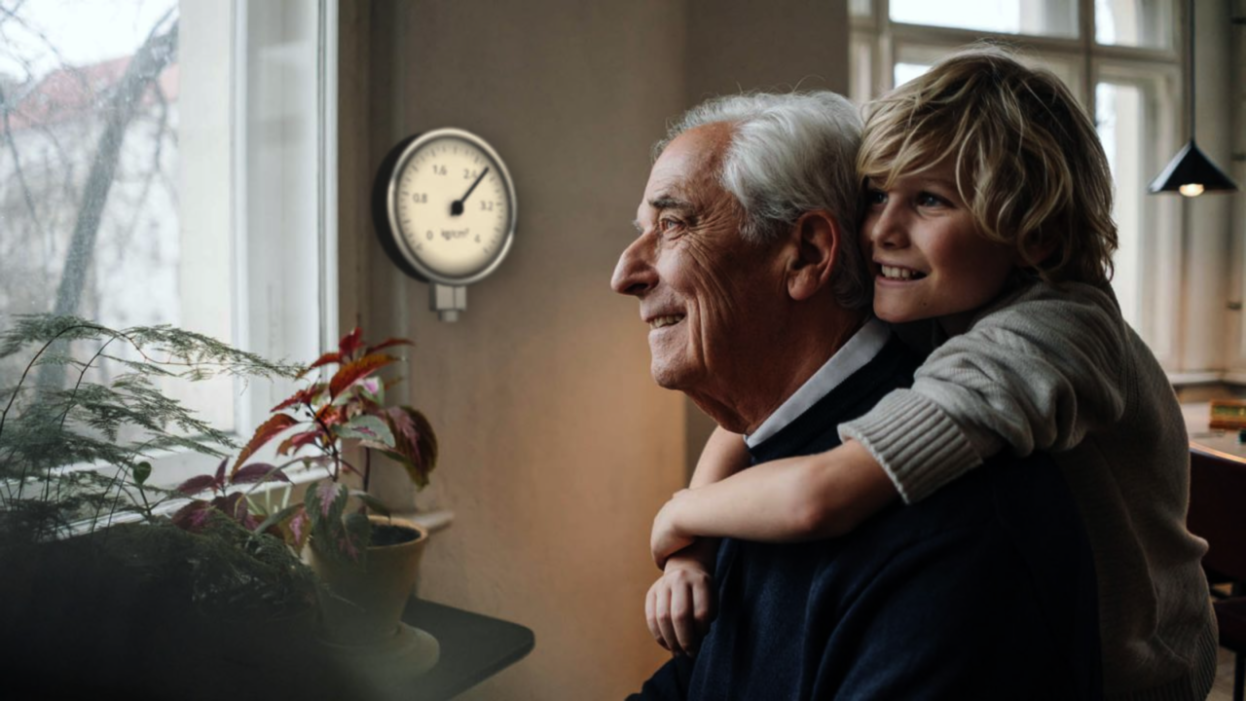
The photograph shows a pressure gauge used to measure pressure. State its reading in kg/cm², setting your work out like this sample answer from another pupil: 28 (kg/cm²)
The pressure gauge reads 2.6 (kg/cm²)
